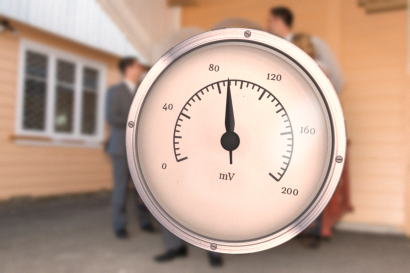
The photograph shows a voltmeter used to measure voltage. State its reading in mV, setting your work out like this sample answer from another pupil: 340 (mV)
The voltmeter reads 90 (mV)
